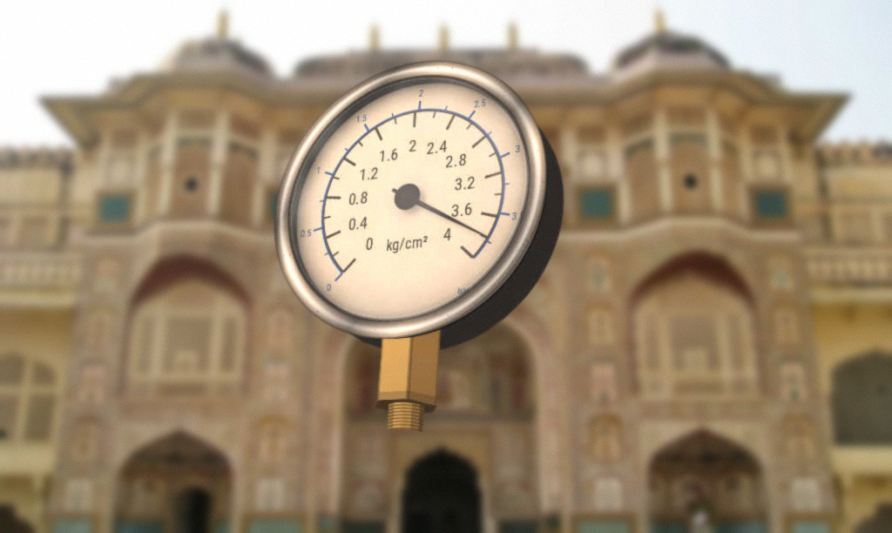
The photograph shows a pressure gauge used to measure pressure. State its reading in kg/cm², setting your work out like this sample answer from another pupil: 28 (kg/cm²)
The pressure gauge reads 3.8 (kg/cm²)
